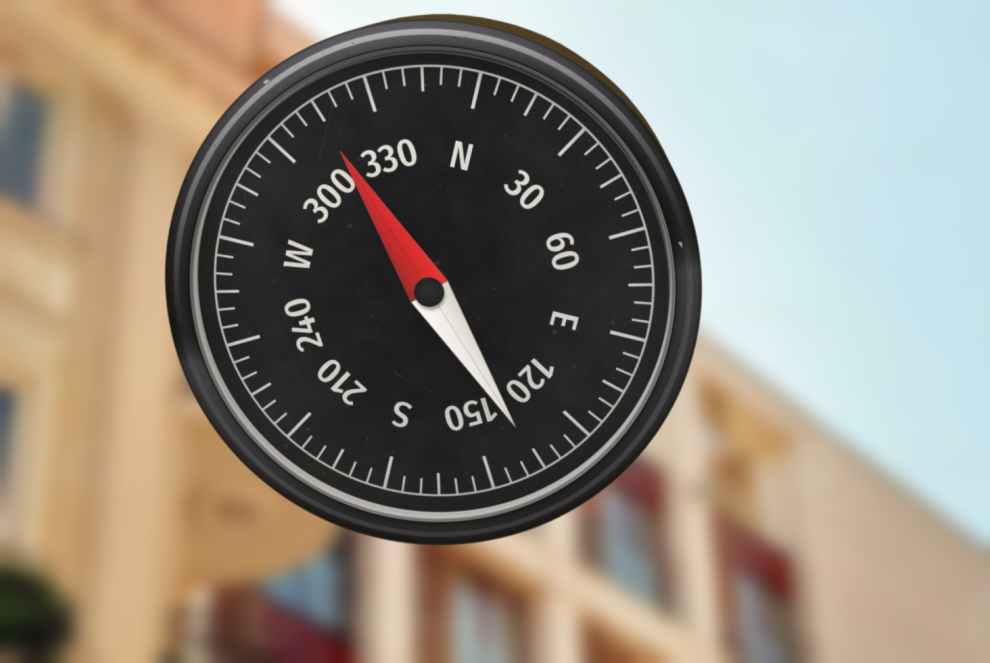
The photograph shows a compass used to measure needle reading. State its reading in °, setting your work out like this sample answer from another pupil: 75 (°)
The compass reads 315 (°)
